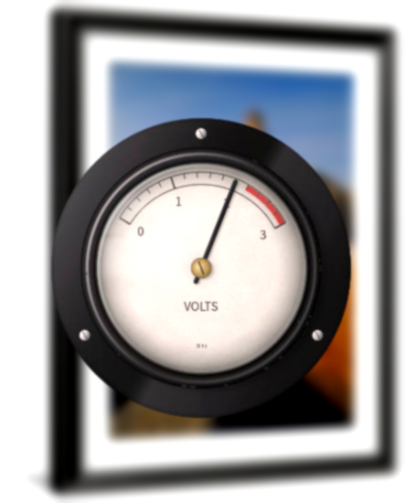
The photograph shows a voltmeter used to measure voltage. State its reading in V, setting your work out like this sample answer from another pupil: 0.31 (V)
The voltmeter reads 2 (V)
